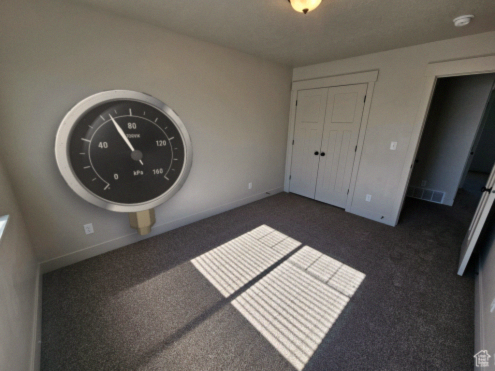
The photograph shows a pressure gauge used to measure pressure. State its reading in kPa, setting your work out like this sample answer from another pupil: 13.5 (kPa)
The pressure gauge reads 65 (kPa)
